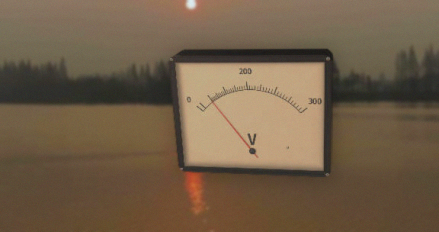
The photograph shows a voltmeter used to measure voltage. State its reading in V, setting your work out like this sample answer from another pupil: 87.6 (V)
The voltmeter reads 100 (V)
